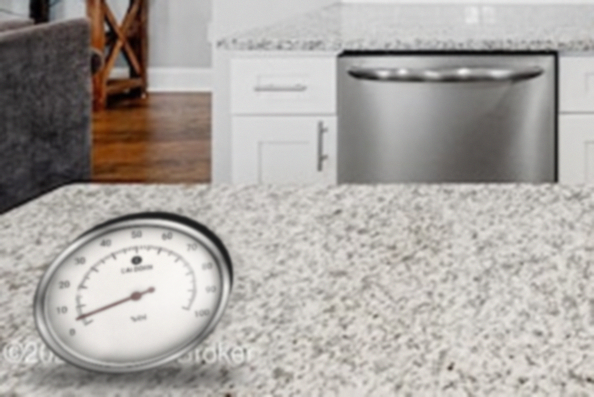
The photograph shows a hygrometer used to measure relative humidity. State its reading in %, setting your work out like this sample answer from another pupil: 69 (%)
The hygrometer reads 5 (%)
